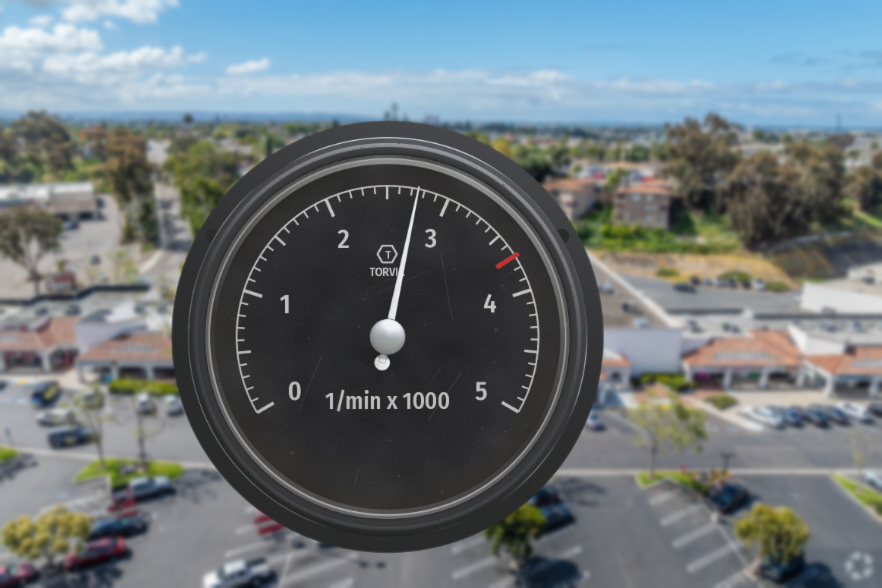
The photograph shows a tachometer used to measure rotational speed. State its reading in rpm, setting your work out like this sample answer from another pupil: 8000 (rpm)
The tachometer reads 2750 (rpm)
